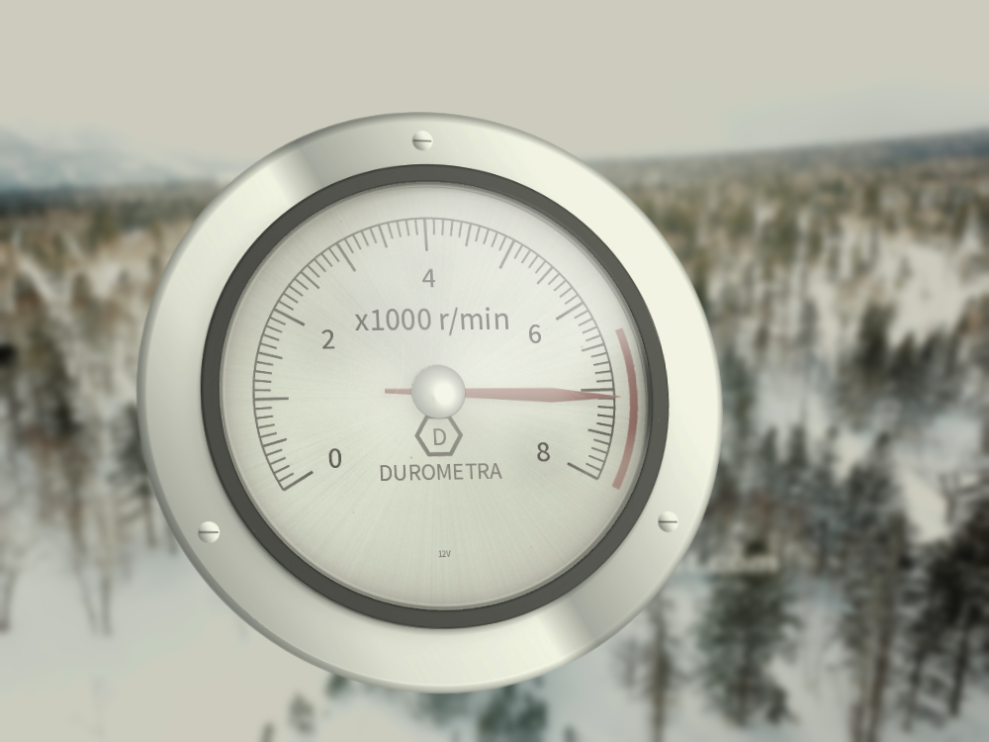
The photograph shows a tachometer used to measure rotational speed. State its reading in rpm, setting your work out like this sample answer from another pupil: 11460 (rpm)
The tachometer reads 7100 (rpm)
